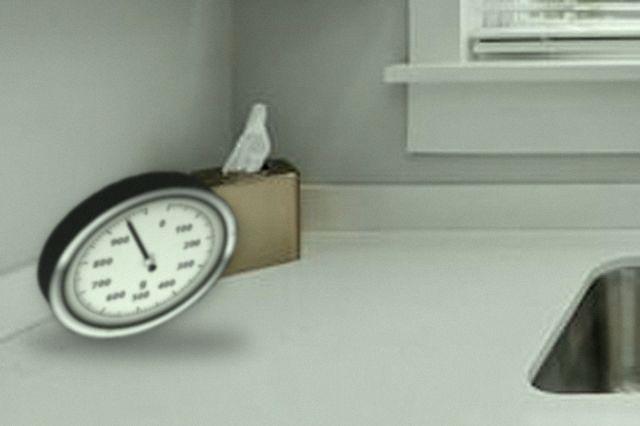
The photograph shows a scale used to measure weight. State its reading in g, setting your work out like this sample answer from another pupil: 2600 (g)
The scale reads 950 (g)
